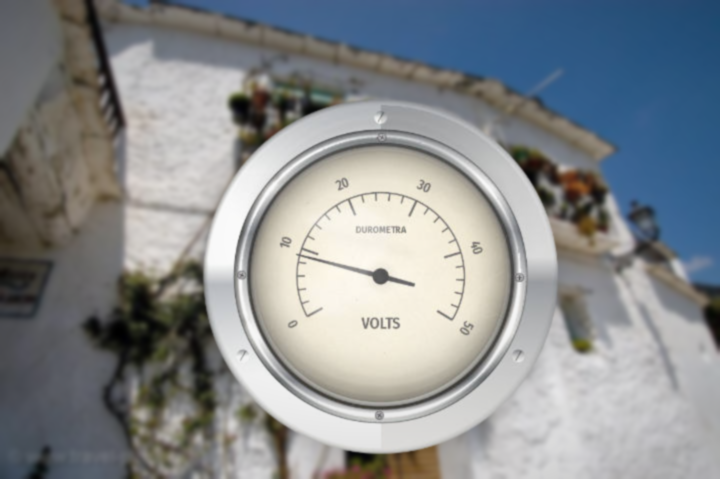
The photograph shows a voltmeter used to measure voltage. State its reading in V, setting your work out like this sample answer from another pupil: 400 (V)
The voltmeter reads 9 (V)
